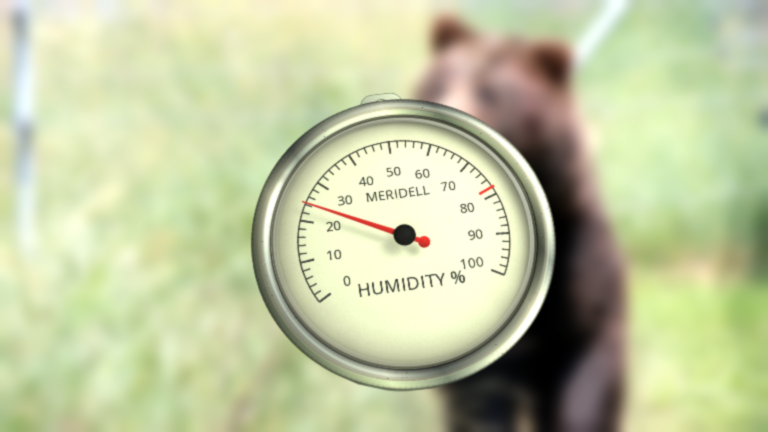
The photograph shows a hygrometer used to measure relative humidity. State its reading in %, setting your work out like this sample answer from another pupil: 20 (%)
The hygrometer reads 24 (%)
